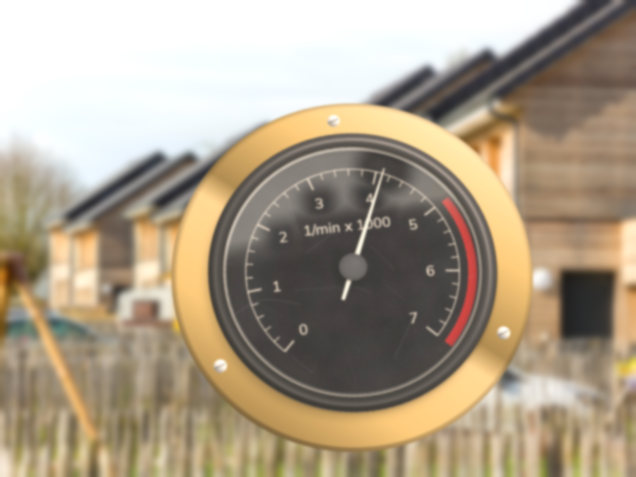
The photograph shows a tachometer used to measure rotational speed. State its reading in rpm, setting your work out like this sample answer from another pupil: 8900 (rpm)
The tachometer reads 4100 (rpm)
